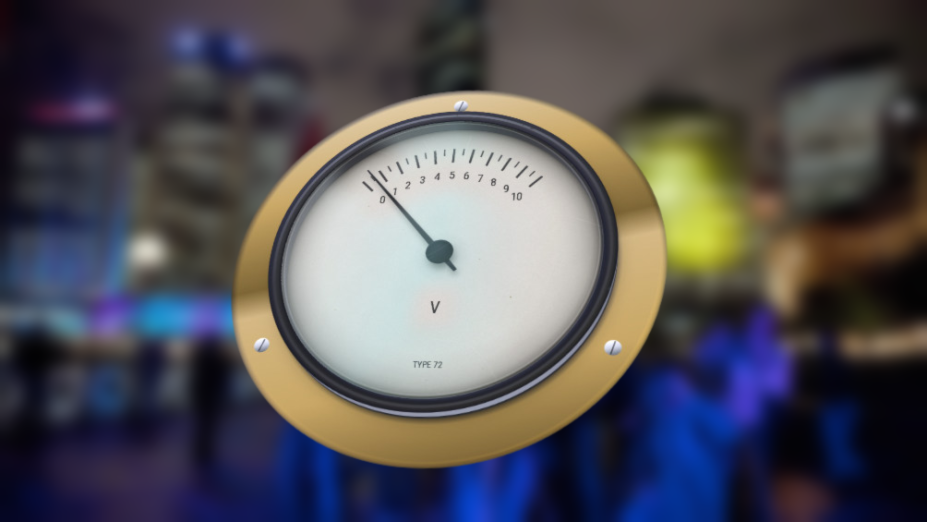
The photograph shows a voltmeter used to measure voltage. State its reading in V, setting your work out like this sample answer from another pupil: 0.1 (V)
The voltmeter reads 0.5 (V)
